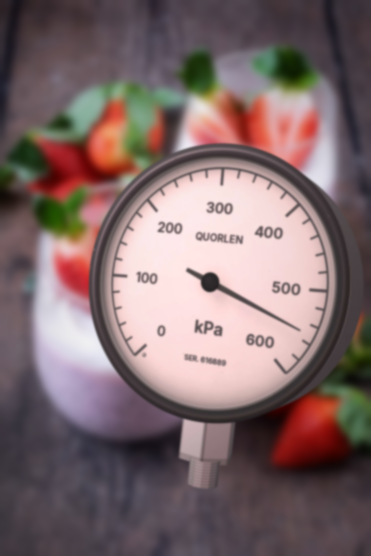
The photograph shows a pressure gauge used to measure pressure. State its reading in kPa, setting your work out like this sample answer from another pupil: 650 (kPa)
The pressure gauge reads 550 (kPa)
